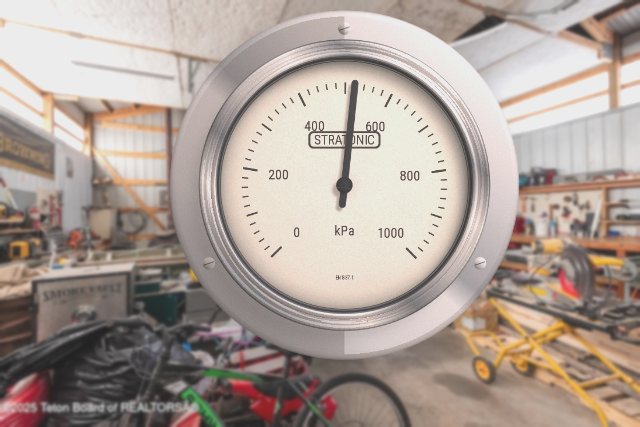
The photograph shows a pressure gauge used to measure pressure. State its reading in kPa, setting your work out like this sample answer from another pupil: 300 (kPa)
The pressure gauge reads 520 (kPa)
